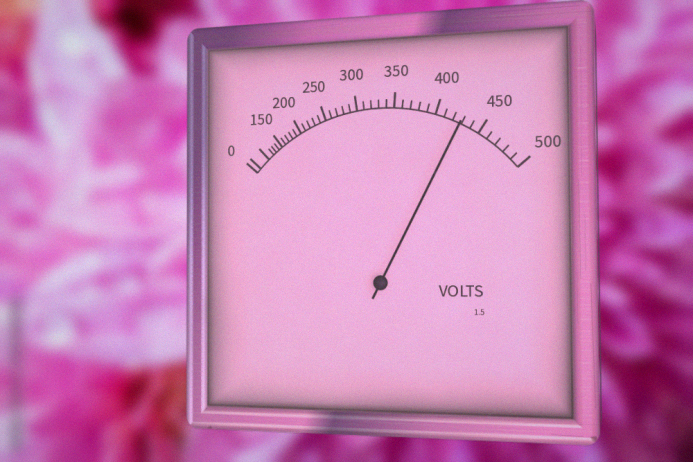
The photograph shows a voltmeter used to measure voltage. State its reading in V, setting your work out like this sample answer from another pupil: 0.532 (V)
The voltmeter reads 430 (V)
